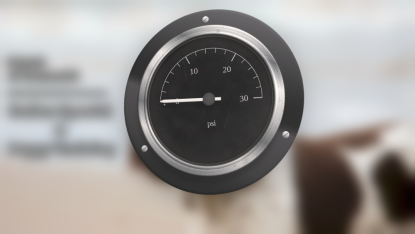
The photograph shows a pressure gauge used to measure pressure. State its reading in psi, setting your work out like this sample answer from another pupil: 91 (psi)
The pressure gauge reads 0 (psi)
